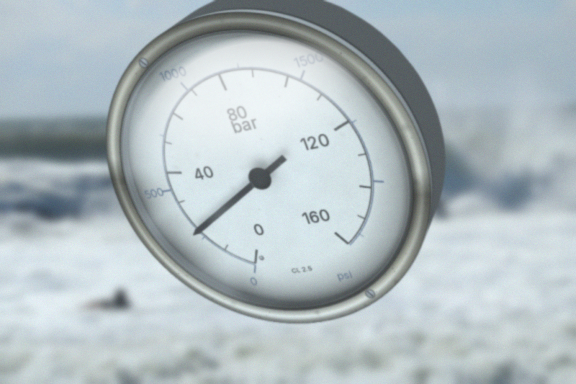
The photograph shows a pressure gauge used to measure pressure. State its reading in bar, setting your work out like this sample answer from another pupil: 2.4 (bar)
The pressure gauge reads 20 (bar)
